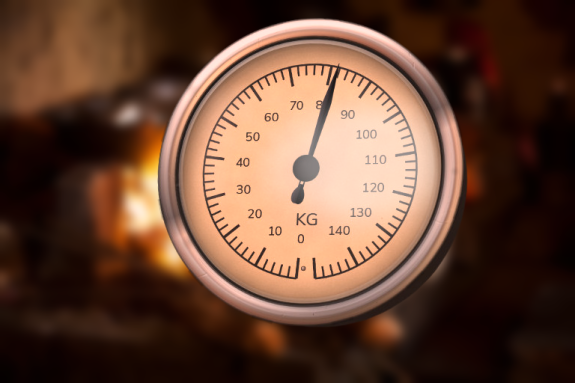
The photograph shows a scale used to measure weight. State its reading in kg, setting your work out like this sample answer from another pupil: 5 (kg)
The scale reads 82 (kg)
